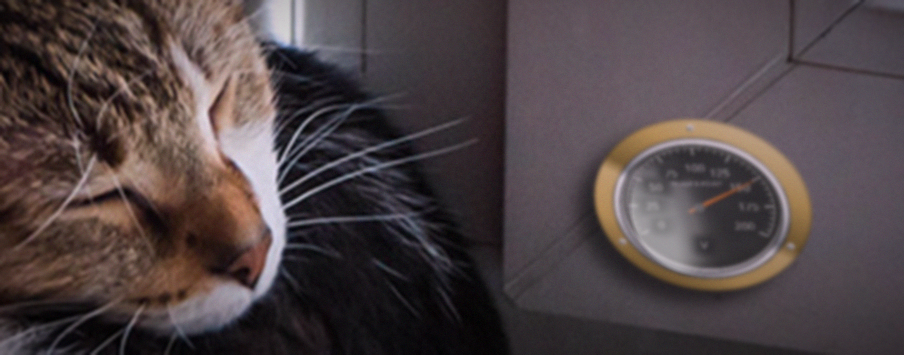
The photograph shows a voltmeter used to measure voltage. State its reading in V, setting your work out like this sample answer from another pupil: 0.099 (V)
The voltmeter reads 150 (V)
